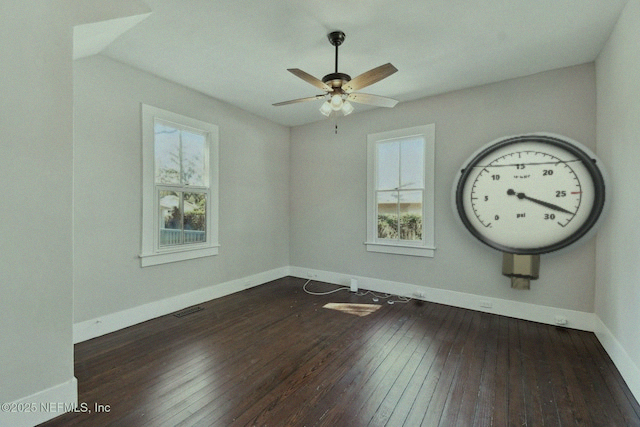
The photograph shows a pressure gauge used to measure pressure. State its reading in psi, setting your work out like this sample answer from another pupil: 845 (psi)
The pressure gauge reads 28 (psi)
